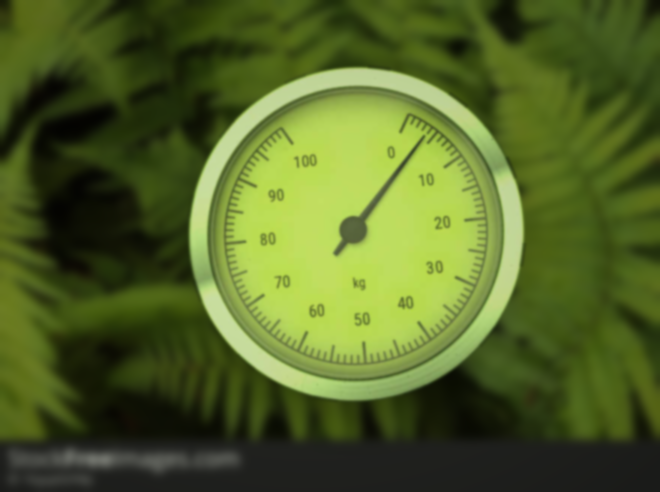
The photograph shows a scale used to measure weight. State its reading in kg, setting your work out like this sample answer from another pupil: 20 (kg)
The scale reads 4 (kg)
